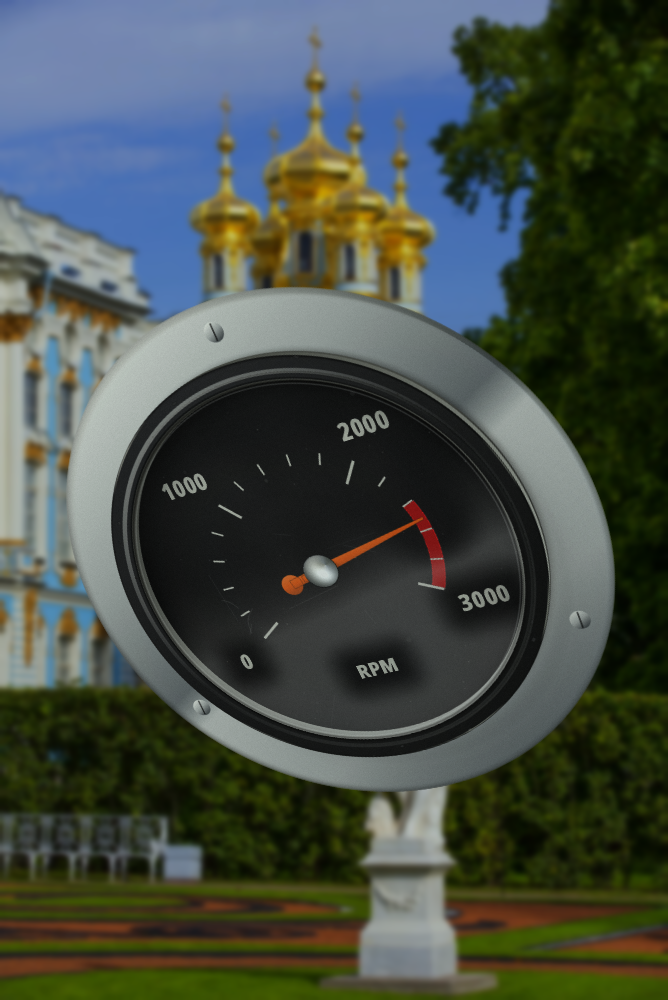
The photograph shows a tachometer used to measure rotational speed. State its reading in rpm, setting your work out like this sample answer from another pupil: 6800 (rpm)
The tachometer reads 2500 (rpm)
